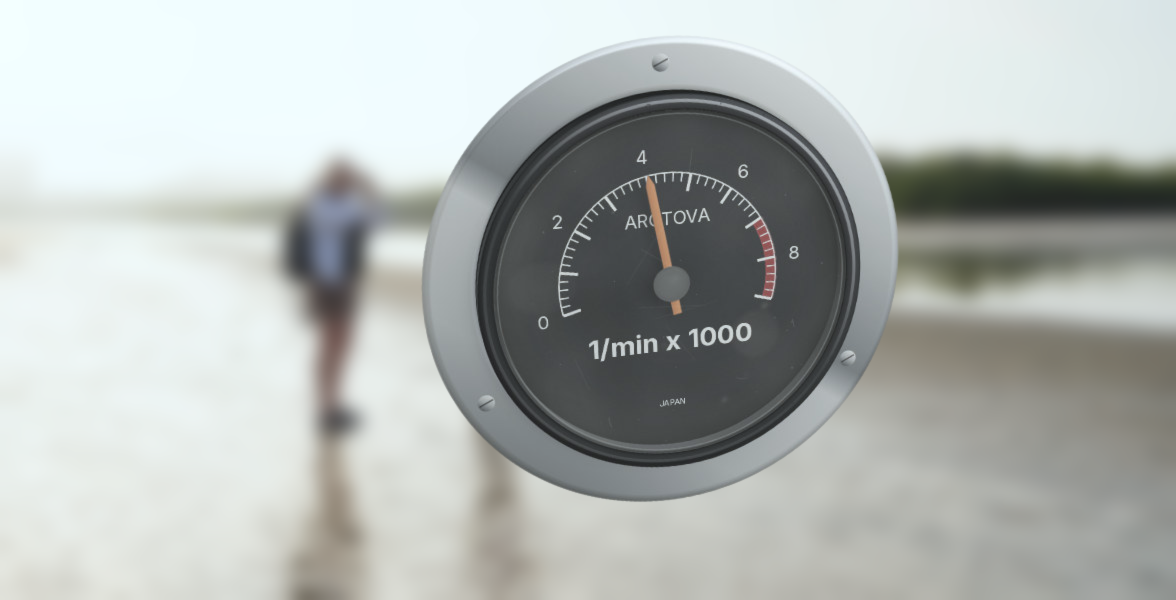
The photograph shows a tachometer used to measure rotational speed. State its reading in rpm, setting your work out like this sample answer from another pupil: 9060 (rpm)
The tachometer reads 4000 (rpm)
